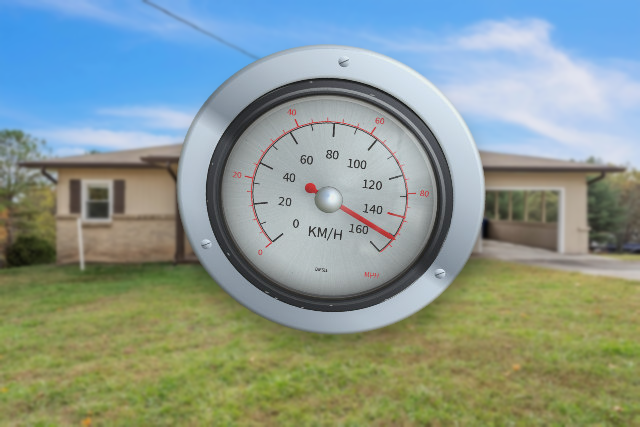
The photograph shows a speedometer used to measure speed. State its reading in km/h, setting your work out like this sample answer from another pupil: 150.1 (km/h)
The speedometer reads 150 (km/h)
